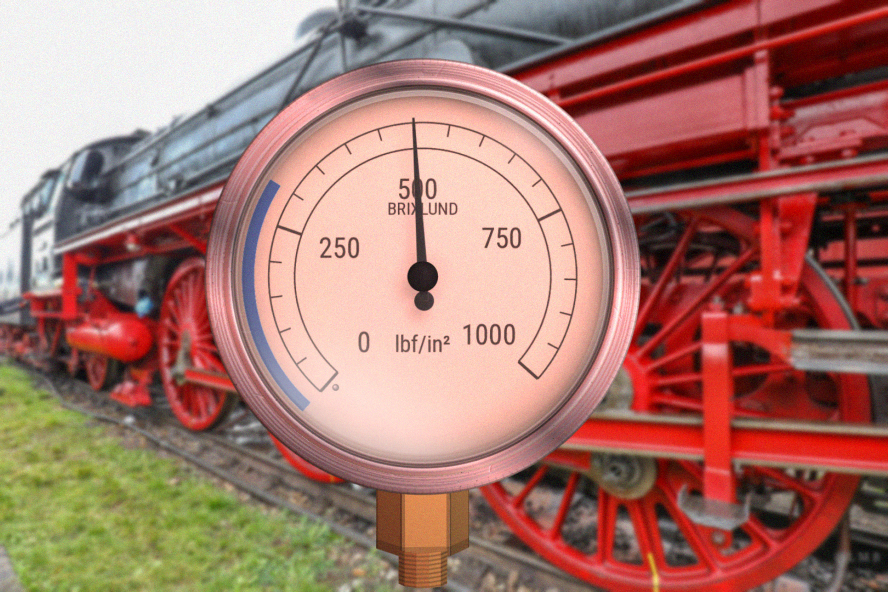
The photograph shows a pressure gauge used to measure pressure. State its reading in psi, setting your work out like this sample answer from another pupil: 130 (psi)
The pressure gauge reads 500 (psi)
